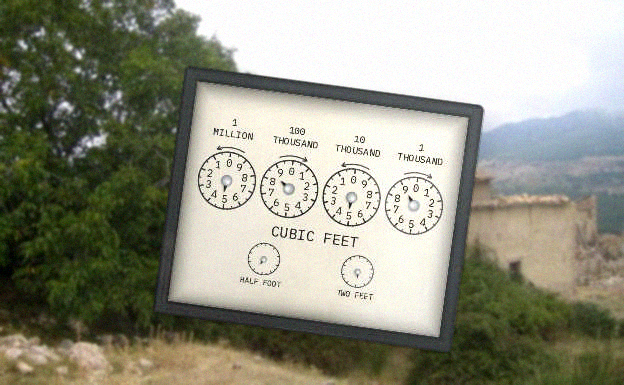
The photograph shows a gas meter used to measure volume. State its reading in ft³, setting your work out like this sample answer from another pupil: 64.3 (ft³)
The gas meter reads 484900 (ft³)
